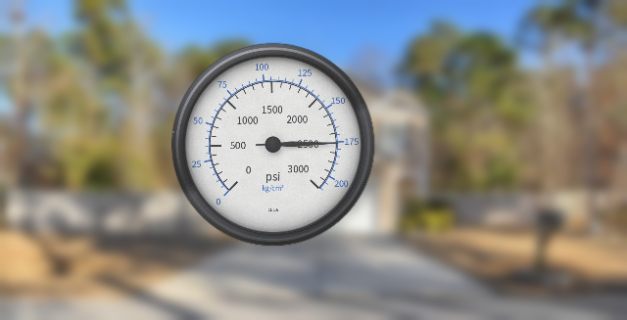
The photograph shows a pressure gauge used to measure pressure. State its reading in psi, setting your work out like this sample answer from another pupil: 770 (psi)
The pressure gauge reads 2500 (psi)
